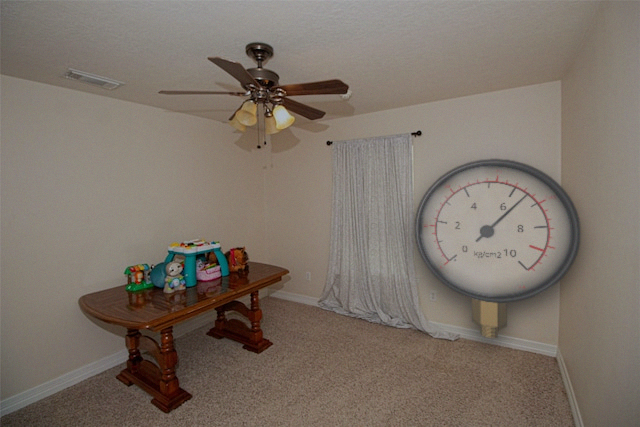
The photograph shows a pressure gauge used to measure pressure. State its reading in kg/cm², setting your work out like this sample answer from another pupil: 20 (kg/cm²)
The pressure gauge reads 6.5 (kg/cm²)
